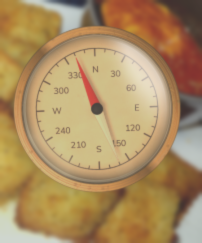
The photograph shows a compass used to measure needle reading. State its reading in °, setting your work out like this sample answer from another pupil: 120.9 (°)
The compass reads 340 (°)
